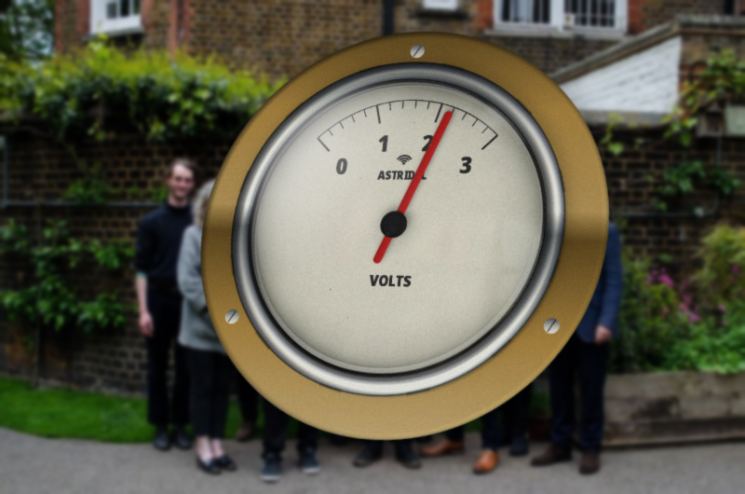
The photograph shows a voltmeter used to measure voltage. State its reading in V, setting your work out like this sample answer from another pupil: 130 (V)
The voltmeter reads 2.2 (V)
